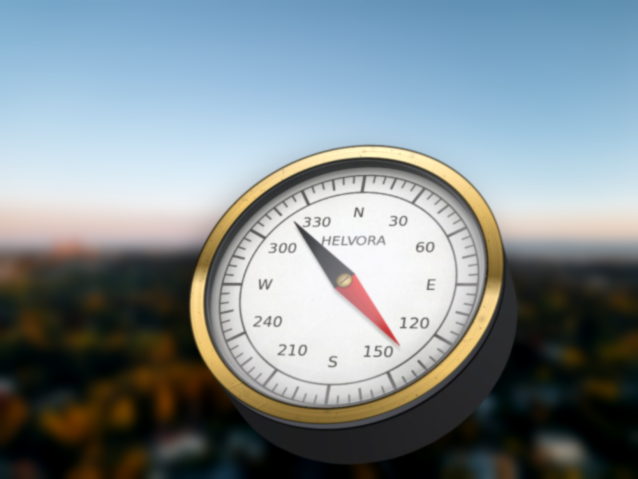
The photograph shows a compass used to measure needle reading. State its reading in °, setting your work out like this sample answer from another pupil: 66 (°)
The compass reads 137.5 (°)
